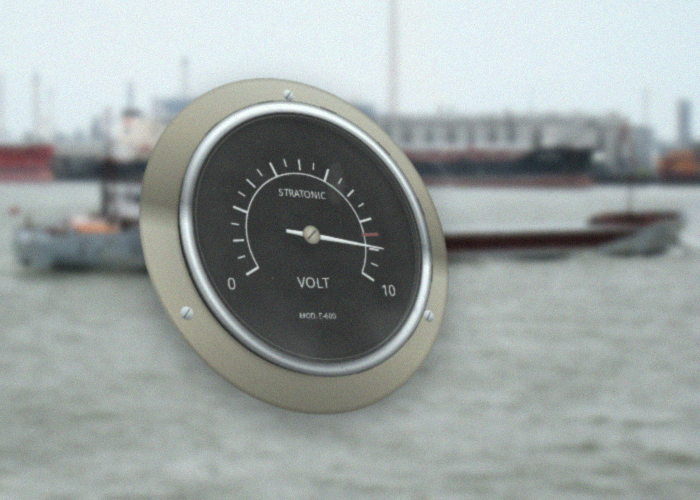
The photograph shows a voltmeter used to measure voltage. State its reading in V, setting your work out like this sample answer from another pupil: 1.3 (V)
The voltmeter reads 9 (V)
